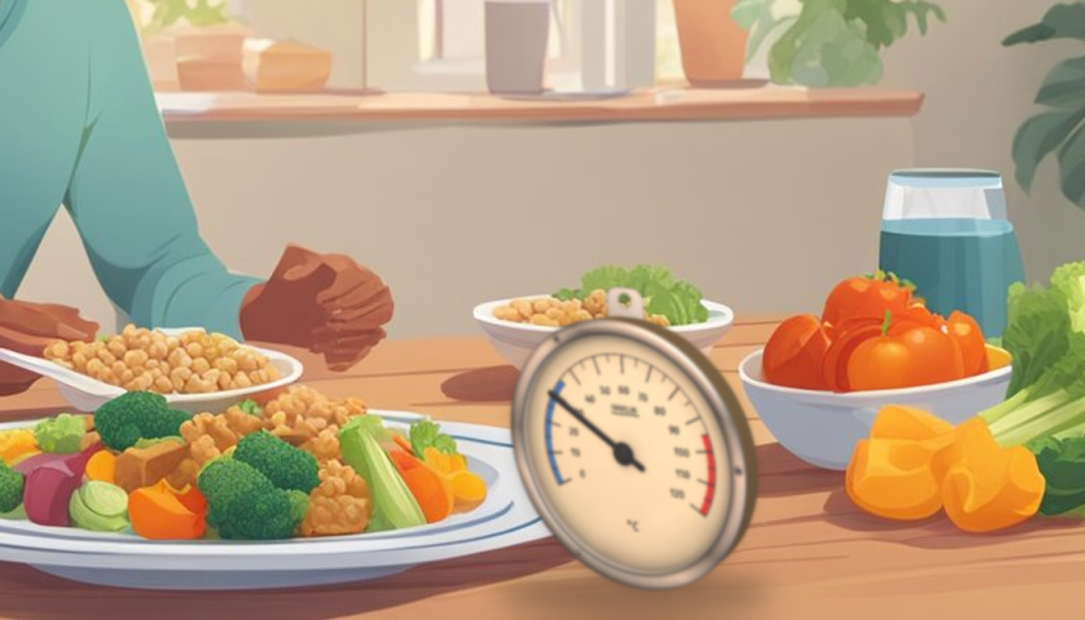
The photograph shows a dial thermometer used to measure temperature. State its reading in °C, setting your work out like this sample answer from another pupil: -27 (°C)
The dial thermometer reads 30 (°C)
